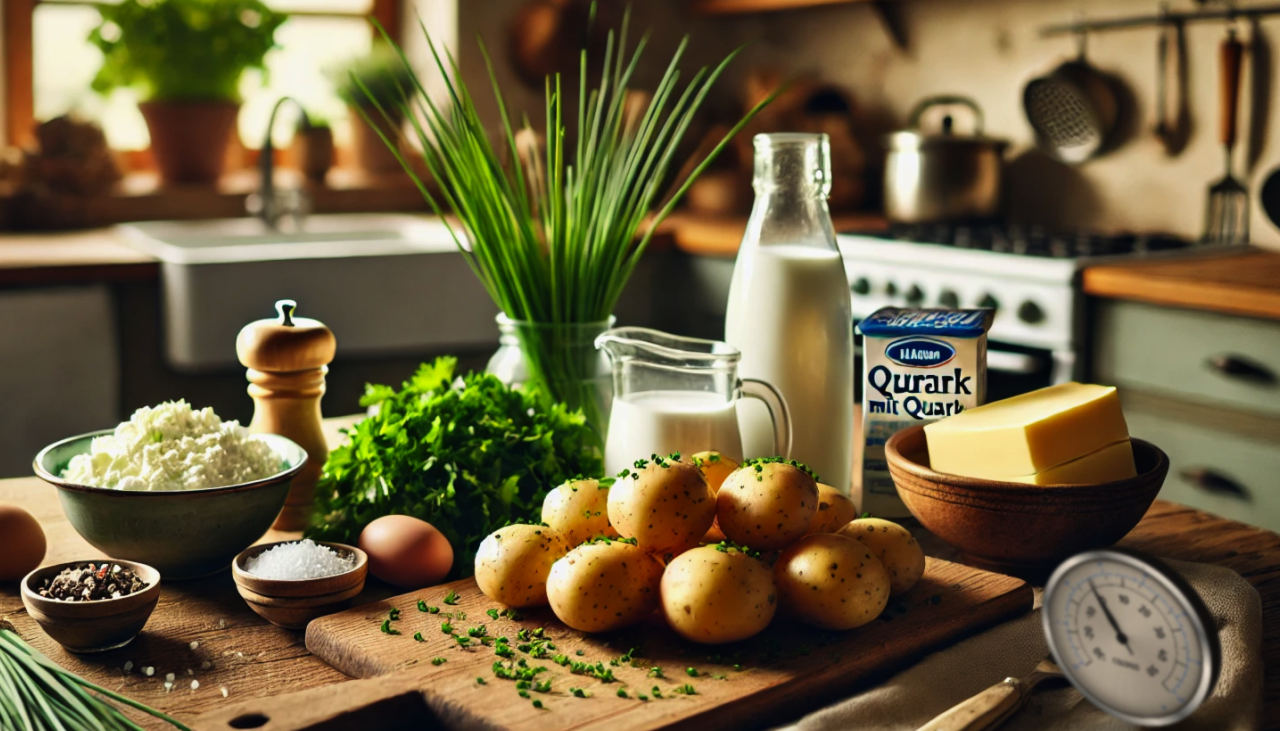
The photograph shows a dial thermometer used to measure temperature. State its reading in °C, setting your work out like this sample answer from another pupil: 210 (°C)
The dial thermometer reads 0 (°C)
